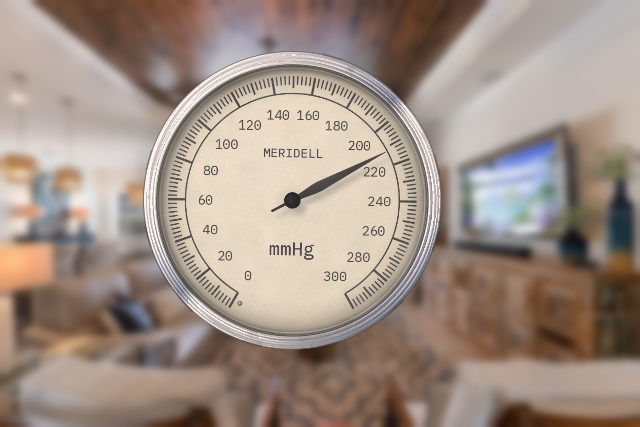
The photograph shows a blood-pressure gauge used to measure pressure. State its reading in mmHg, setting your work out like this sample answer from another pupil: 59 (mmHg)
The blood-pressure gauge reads 212 (mmHg)
